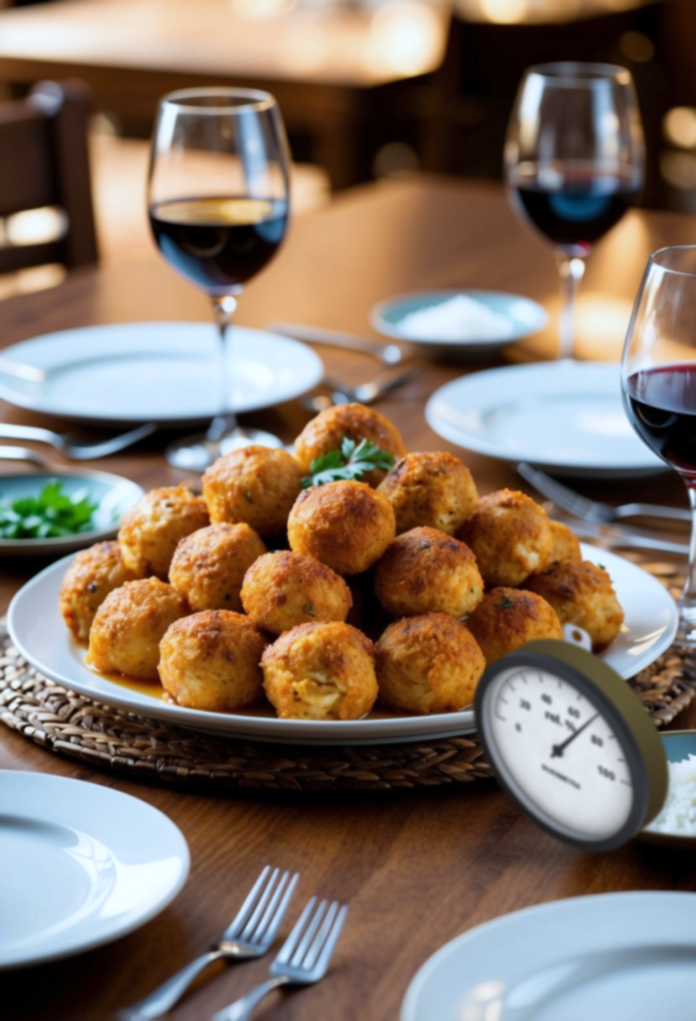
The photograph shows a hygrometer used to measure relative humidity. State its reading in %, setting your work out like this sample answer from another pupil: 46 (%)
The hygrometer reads 70 (%)
